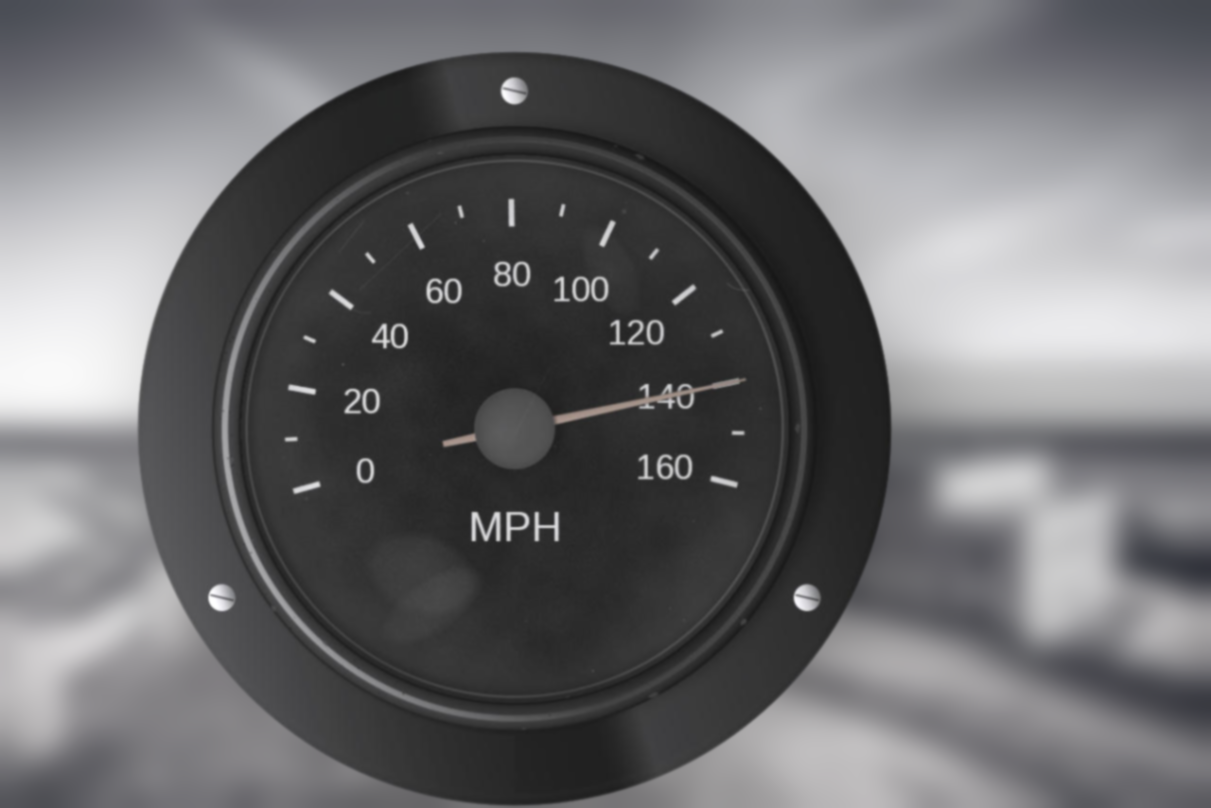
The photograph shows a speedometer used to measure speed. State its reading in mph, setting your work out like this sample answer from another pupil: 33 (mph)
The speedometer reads 140 (mph)
